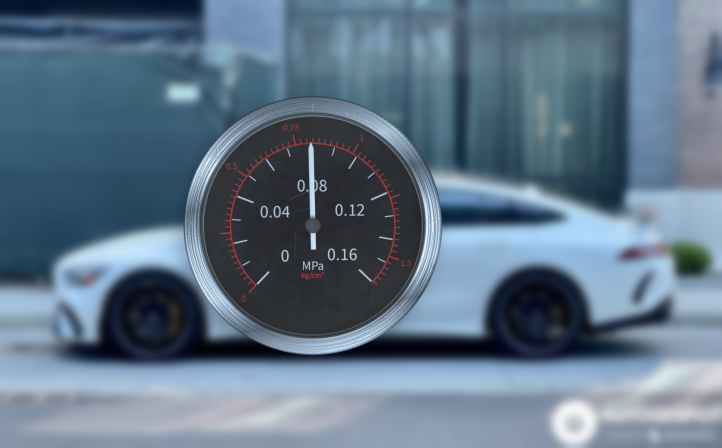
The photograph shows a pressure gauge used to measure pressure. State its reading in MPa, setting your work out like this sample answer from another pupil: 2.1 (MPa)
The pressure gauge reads 0.08 (MPa)
